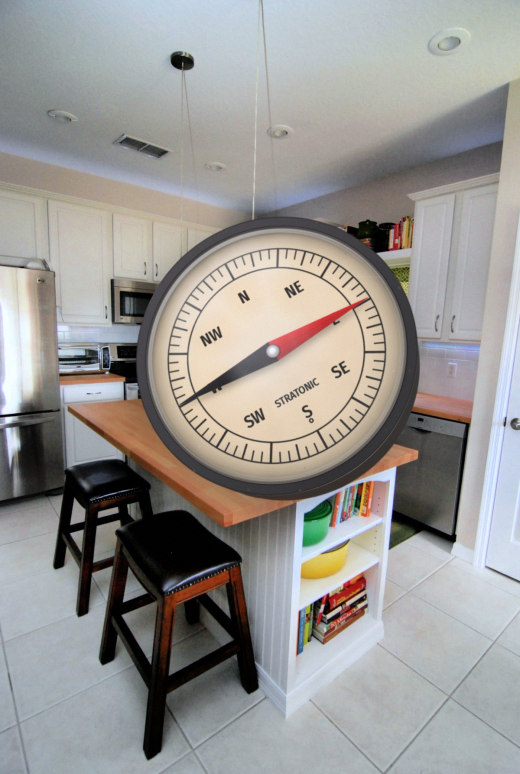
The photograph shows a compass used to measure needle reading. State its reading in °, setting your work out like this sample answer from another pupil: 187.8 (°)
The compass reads 90 (°)
